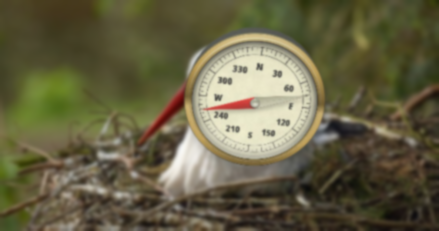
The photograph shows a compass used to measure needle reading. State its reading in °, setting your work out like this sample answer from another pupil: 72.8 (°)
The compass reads 255 (°)
